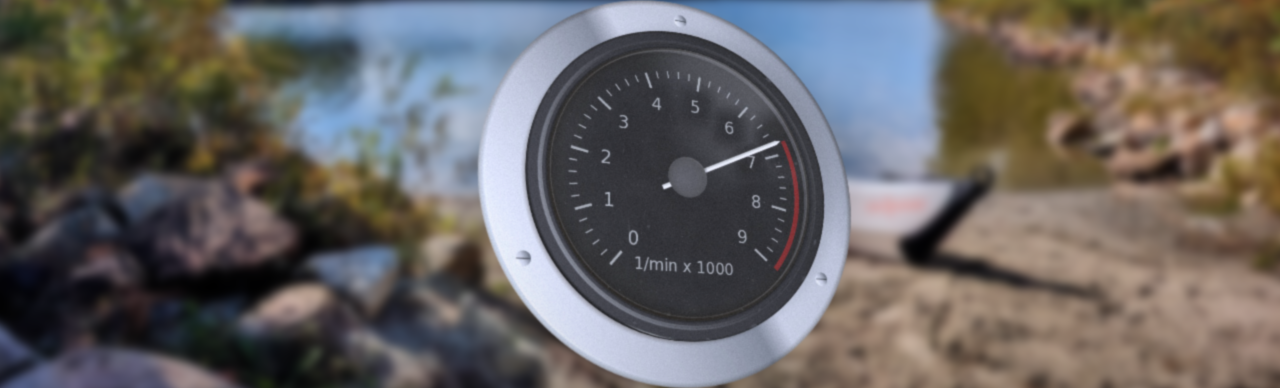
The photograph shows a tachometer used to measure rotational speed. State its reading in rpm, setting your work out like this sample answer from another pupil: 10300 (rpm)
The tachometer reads 6800 (rpm)
